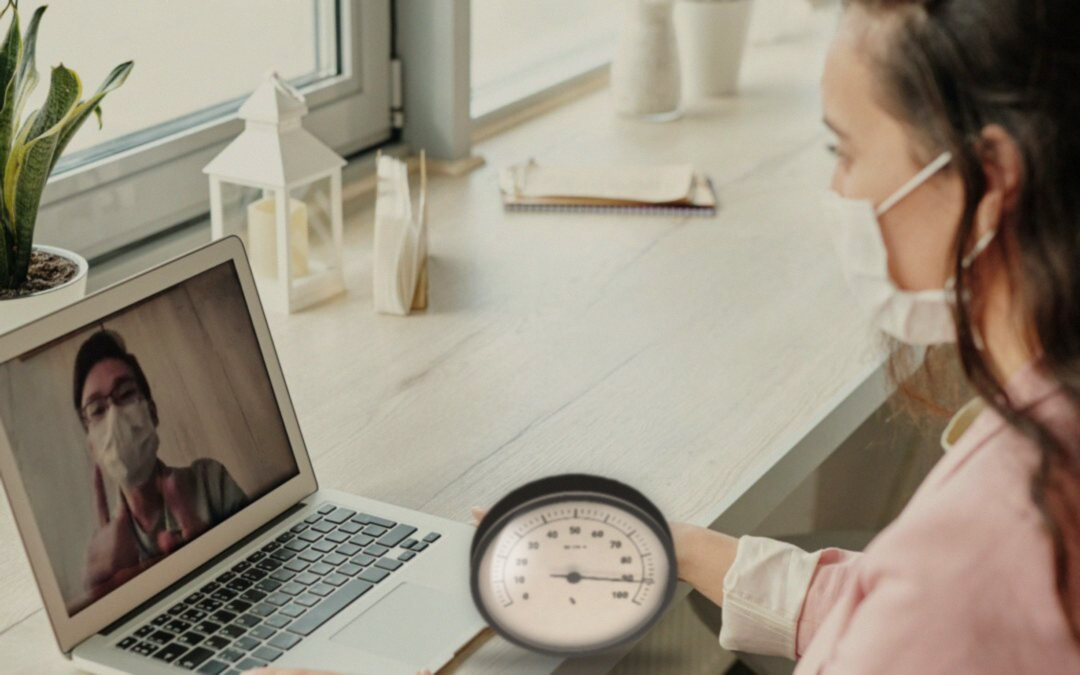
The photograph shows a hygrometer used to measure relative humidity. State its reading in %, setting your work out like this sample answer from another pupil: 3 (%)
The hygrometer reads 90 (%)
